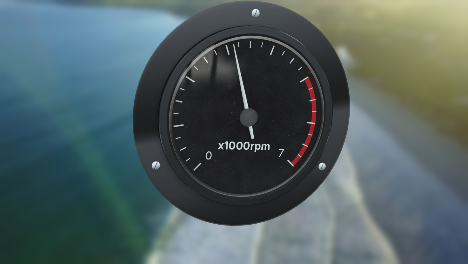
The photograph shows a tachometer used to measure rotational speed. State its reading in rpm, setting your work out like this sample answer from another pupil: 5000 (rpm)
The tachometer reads 3125 (rpm)
